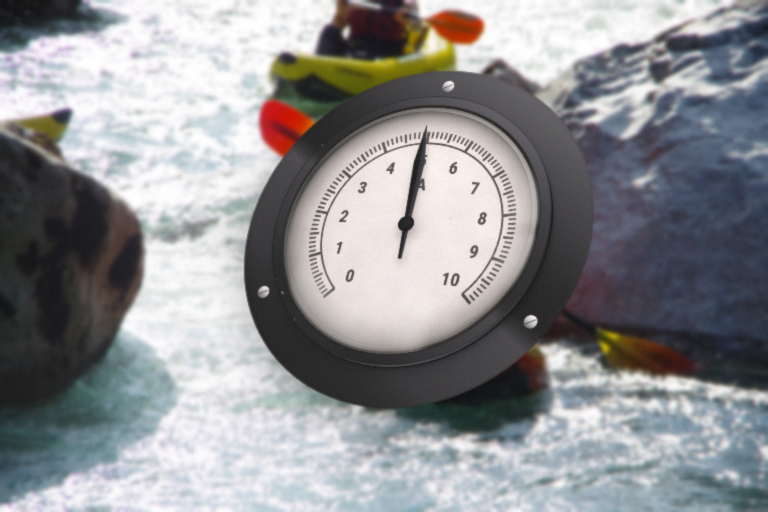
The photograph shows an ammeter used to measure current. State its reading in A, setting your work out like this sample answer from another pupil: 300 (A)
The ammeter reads 5 (A)
